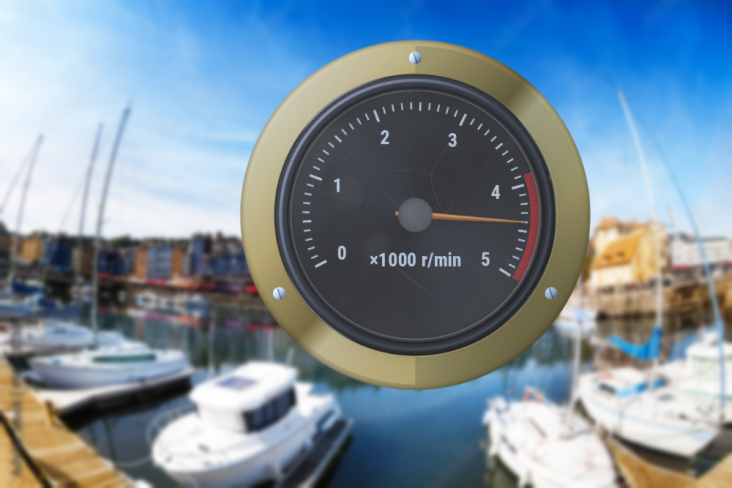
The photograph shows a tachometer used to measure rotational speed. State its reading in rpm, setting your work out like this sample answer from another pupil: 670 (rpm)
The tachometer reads 4400 (rpm)
